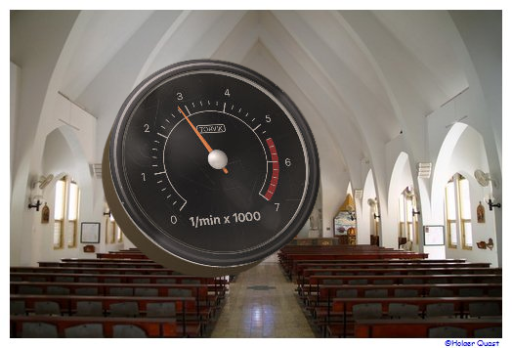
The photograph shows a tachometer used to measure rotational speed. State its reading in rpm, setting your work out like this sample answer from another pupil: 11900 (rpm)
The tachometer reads 2800 (rpm)
